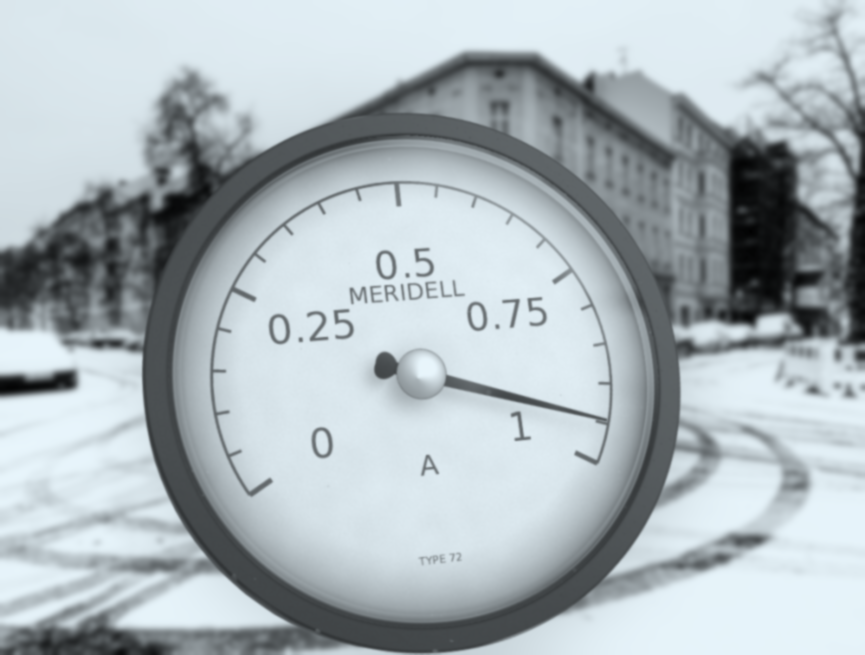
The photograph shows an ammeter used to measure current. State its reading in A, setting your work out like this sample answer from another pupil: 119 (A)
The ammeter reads 0.95 (A)
